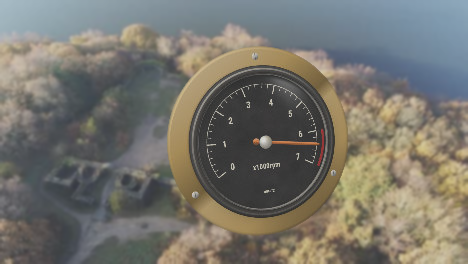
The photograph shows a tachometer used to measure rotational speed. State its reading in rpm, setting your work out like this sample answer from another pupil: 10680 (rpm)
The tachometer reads 6400 (rpm)
